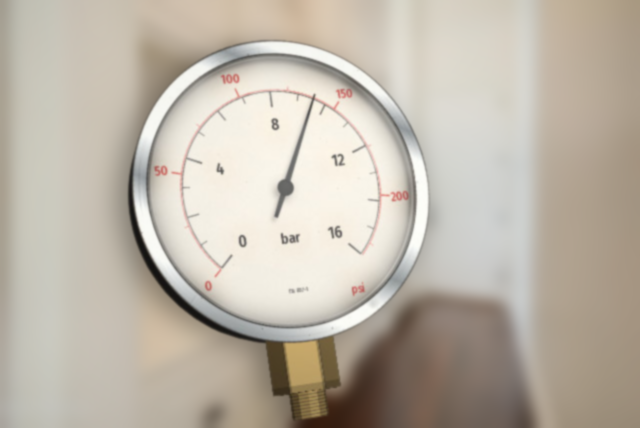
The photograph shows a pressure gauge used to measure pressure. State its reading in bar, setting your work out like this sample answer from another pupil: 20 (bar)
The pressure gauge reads 9.5 (bar)
